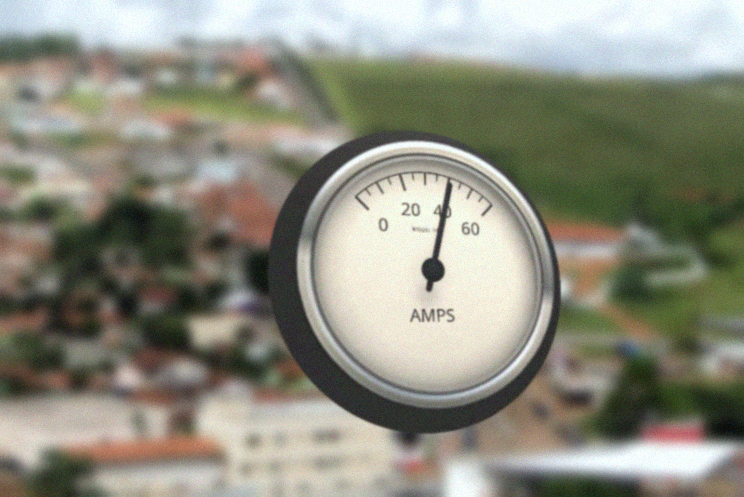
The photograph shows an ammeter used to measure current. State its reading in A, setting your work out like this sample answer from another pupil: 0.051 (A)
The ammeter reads 40 (A)
